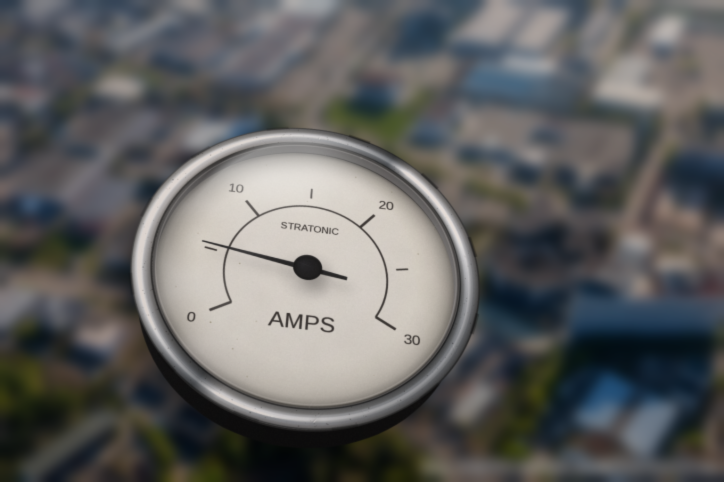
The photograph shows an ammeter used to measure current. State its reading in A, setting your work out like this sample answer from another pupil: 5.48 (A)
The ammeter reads 5 (A)
